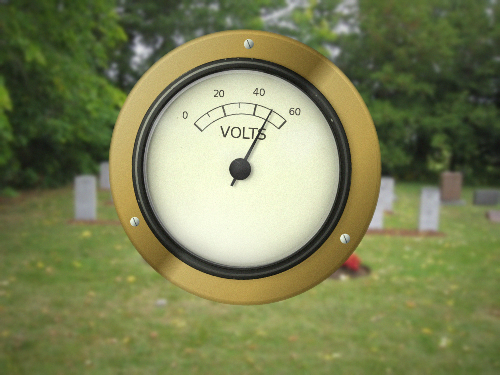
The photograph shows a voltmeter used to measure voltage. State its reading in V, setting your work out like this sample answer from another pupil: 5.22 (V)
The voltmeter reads 50 (V)
